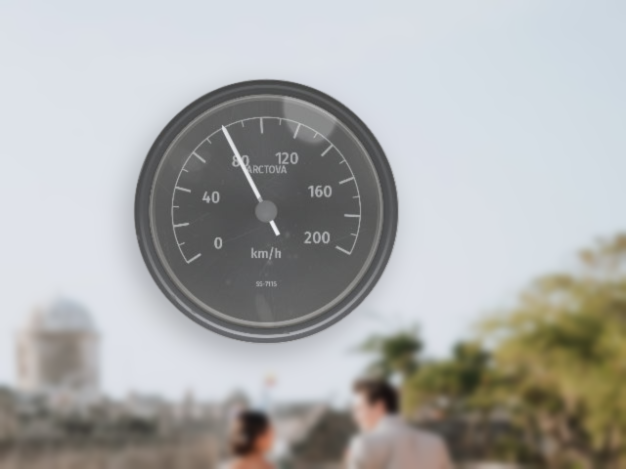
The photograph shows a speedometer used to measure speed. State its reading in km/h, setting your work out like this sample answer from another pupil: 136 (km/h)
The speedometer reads 80 (km/h)
